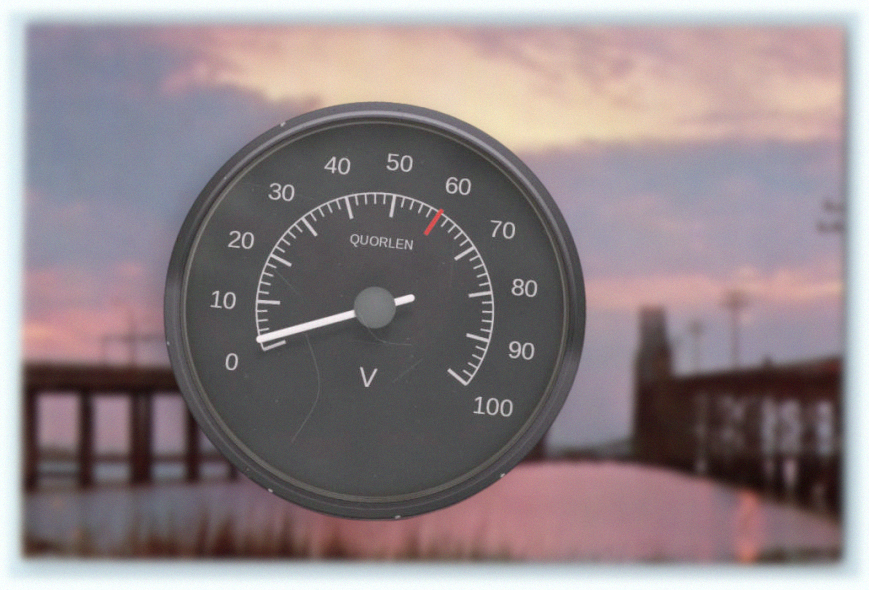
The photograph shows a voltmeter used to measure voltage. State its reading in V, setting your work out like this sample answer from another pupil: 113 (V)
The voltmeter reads 2 (V)
